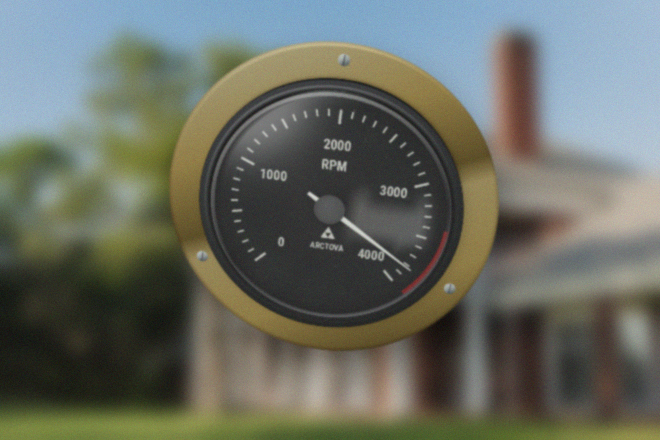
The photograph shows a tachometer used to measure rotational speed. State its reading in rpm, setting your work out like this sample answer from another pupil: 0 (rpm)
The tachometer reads 3800 (rpm)
